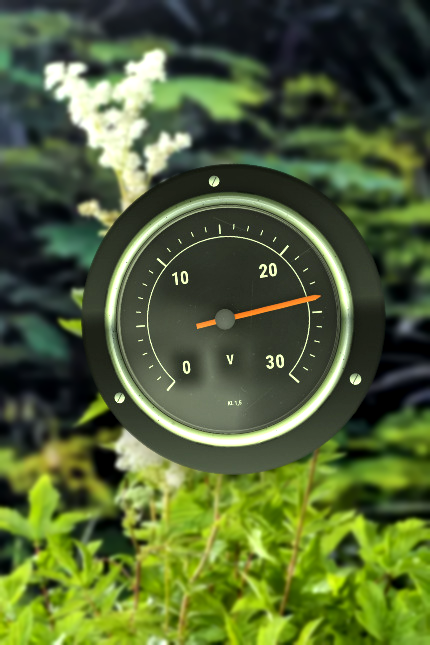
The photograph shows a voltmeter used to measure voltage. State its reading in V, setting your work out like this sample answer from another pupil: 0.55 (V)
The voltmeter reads 24 (V)
